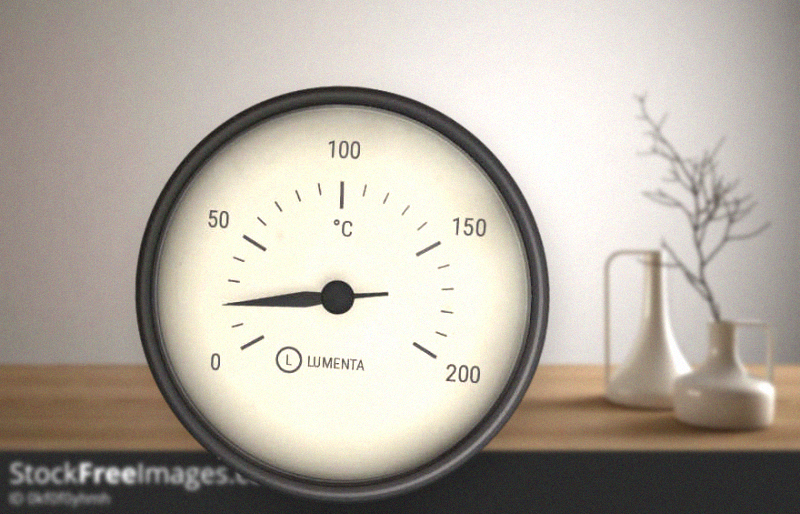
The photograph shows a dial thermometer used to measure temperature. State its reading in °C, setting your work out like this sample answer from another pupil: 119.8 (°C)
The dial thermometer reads 20 (°C)
